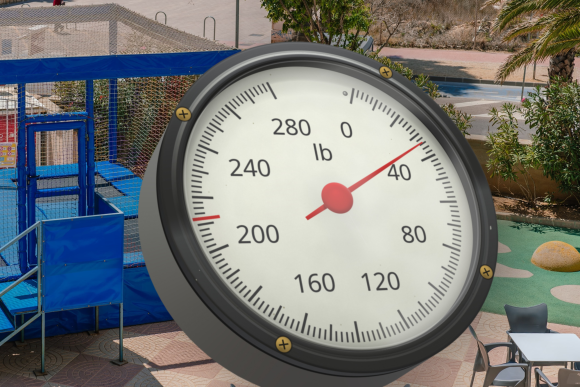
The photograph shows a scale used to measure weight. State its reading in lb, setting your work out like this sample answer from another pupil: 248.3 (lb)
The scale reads 34 (lb)
